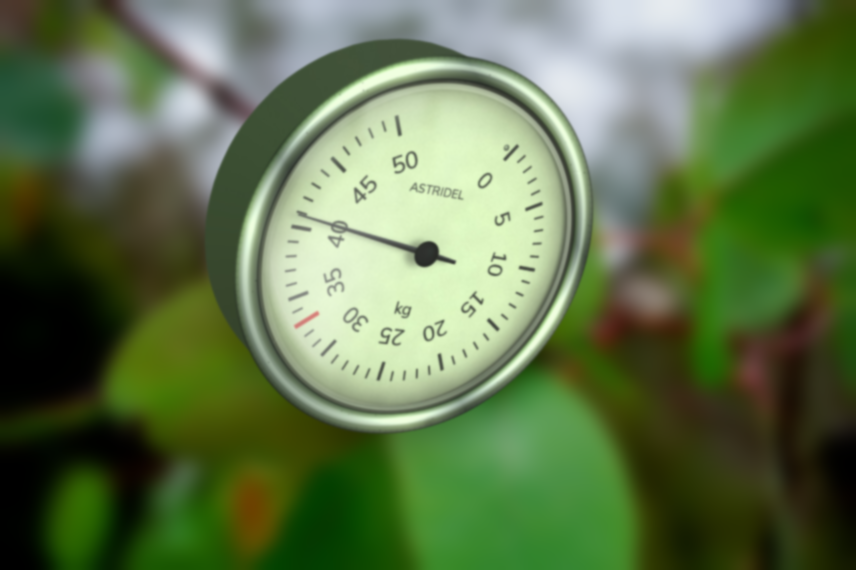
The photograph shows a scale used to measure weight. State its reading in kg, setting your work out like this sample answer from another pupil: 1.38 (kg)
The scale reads 41 (kg)
